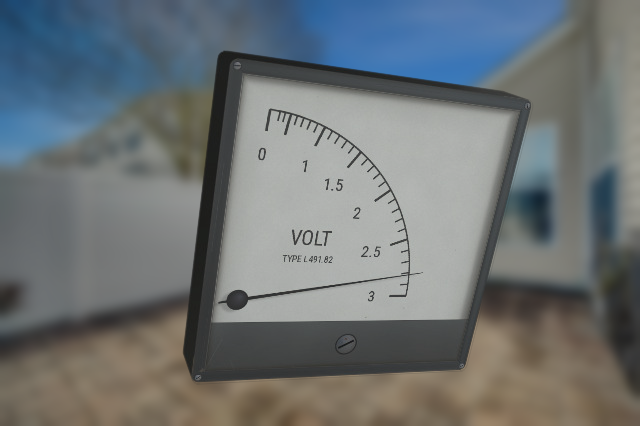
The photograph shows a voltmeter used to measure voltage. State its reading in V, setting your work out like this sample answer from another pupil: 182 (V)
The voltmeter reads 2.8 (V)
